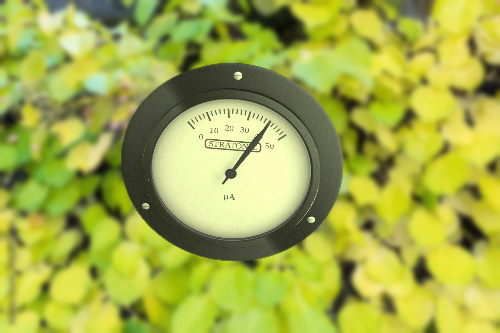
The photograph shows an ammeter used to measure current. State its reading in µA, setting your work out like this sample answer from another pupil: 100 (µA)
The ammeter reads 40 (µA)
